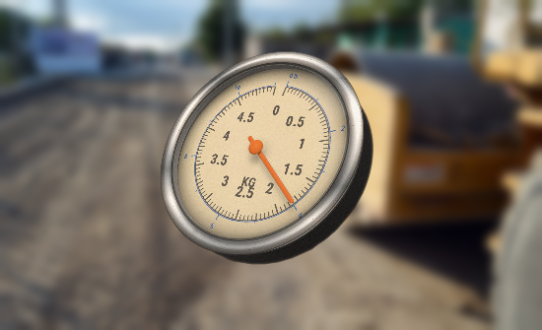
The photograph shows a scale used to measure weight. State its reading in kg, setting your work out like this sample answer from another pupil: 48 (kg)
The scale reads 1.8 (kg)
